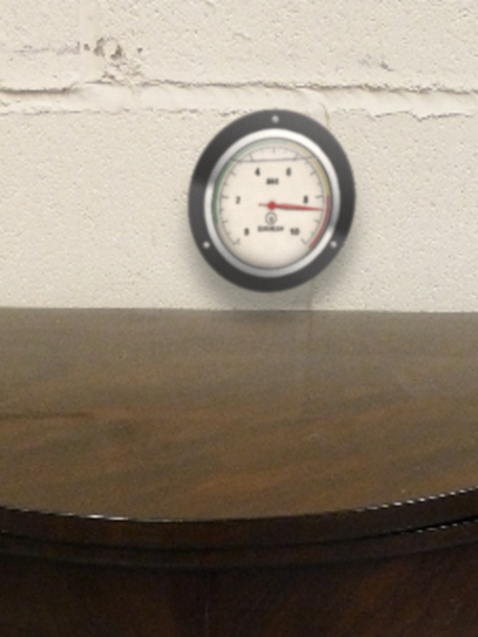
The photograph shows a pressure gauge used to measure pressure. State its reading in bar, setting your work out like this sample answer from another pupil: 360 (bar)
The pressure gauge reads 8.5 (bar)
